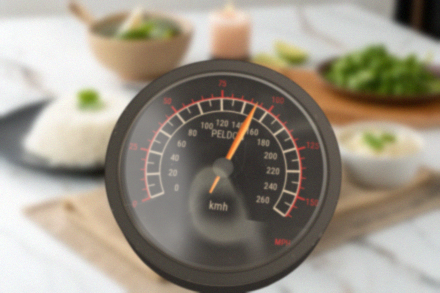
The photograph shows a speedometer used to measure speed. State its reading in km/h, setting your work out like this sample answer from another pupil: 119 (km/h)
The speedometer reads 150 (km/h)
